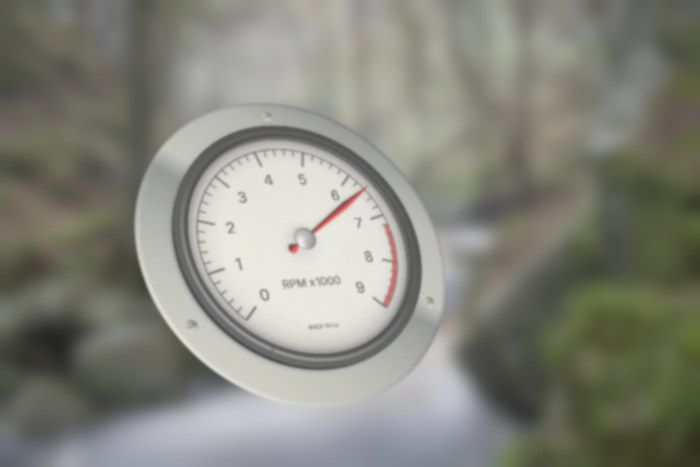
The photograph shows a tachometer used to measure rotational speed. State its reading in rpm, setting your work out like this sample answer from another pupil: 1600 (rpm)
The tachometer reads 6400 (rpm)
